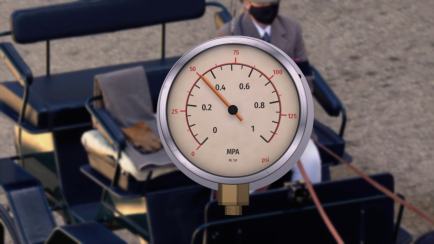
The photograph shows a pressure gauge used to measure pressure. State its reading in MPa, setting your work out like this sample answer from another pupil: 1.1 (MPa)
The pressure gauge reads 0.35 (MPa)
